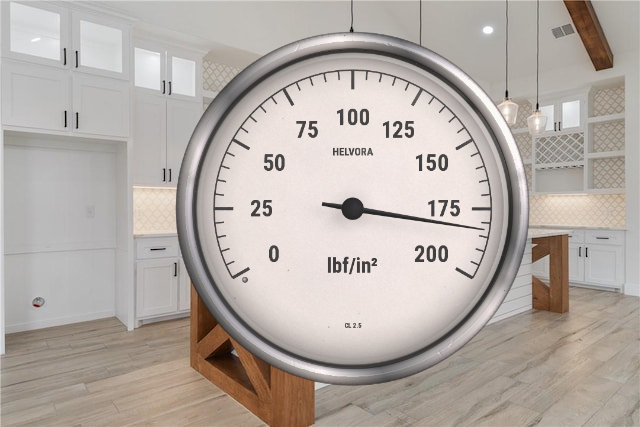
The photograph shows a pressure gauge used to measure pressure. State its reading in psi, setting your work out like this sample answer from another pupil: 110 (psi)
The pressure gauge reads 182.5 (psi)
